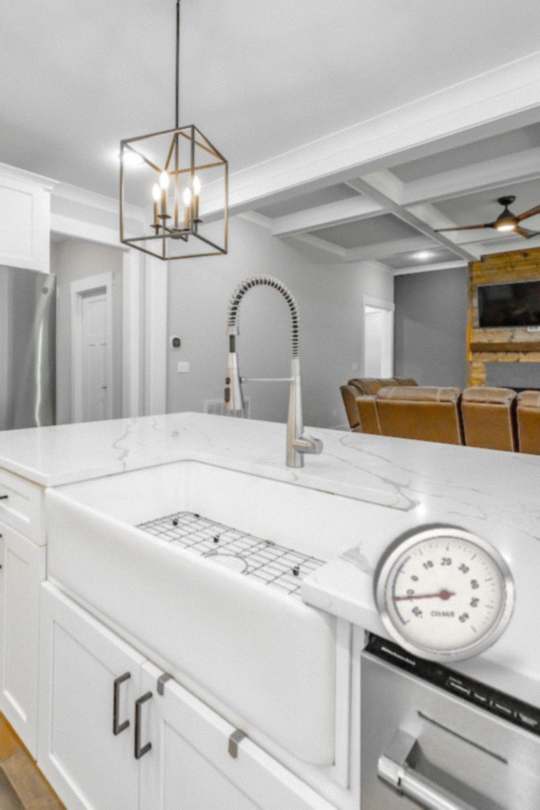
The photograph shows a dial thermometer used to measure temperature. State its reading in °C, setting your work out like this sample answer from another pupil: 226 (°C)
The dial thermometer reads -10 (°C)
